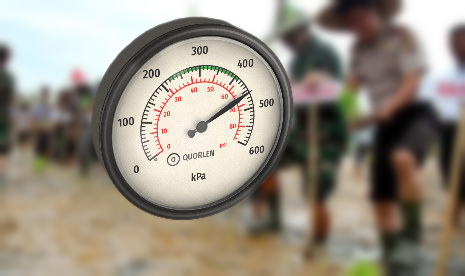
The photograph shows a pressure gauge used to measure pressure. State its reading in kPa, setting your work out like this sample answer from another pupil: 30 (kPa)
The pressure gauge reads 450 (kPa)
